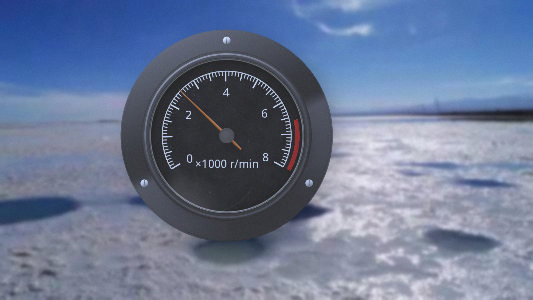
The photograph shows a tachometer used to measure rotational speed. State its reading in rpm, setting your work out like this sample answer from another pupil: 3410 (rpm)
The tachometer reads 2500 (rpm)
